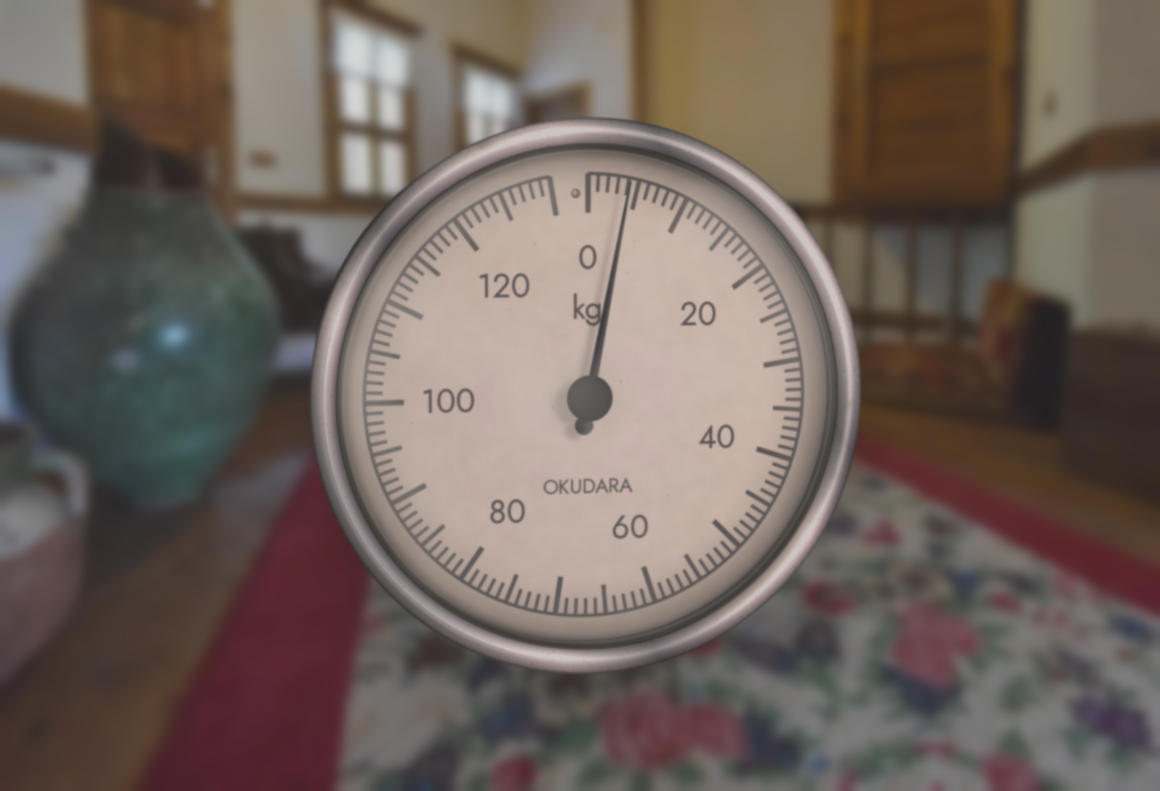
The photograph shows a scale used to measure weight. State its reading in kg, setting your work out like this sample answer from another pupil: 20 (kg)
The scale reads 4 (kg)
